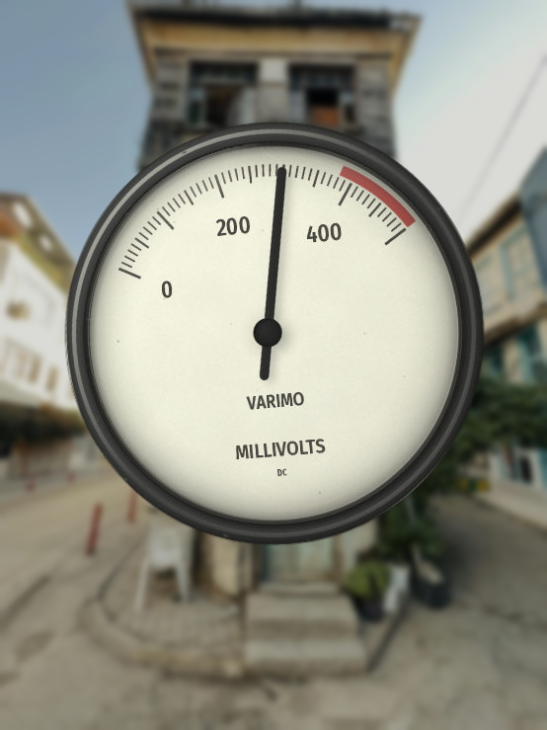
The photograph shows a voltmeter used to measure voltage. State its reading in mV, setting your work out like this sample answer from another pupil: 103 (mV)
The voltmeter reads 300 (mV)
